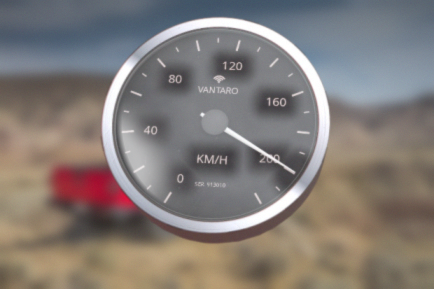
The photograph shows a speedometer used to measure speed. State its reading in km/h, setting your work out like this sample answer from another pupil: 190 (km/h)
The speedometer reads 200 (km/h)
